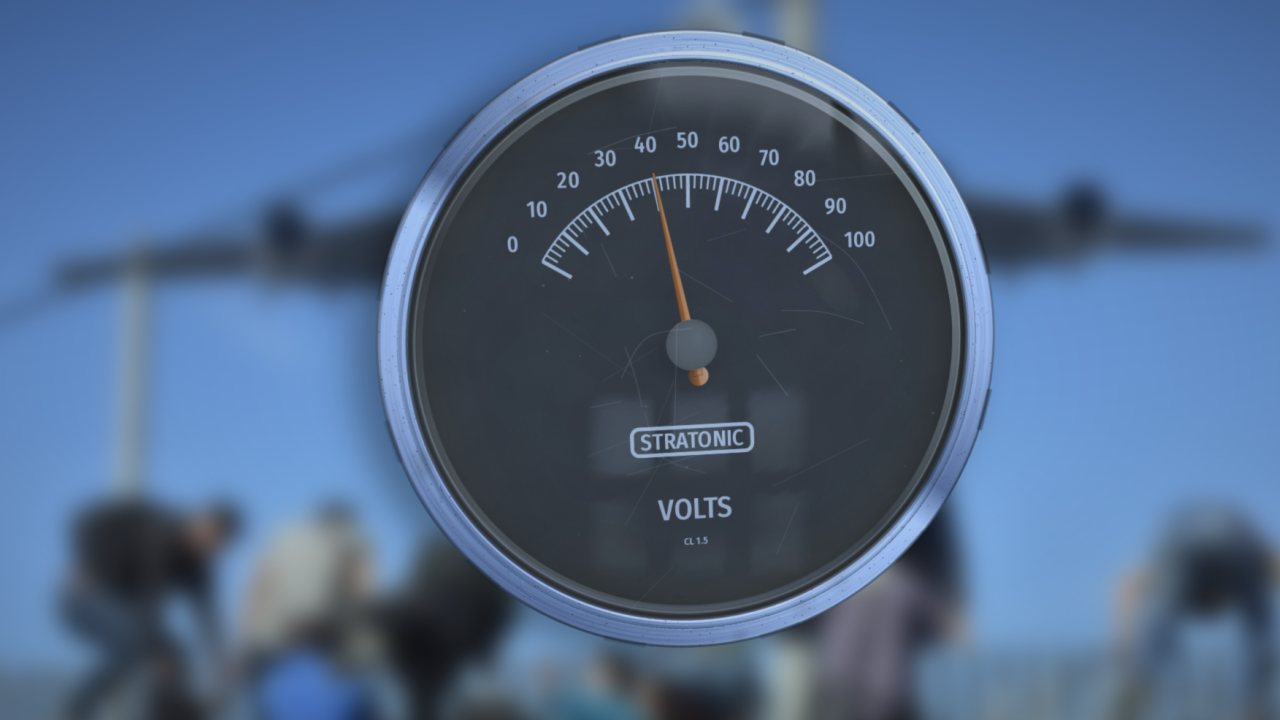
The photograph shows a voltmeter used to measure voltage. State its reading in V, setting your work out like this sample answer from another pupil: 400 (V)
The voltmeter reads 40 (V)
